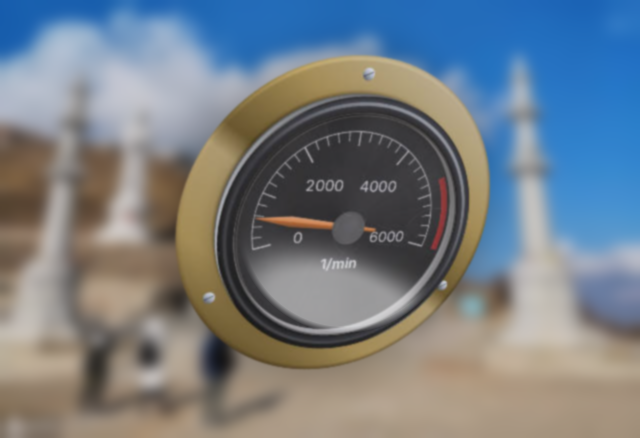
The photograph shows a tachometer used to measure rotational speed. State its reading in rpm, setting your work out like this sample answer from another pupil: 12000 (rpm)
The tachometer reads 600 (rpm)
